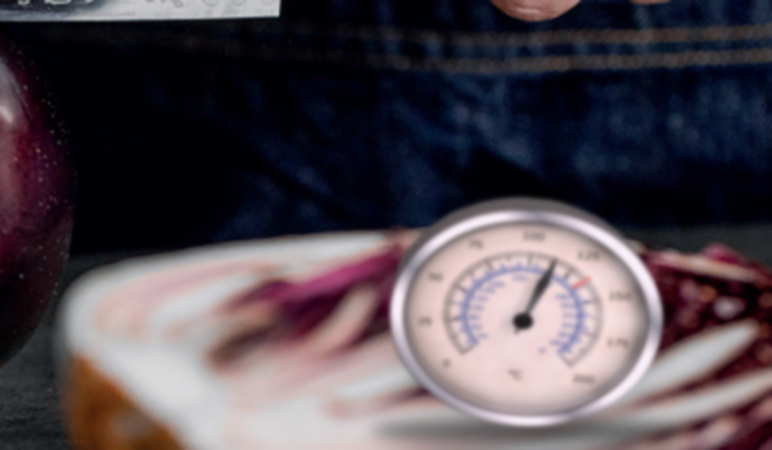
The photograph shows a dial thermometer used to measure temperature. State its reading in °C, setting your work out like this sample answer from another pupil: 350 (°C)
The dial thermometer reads 112.5 (°C)
